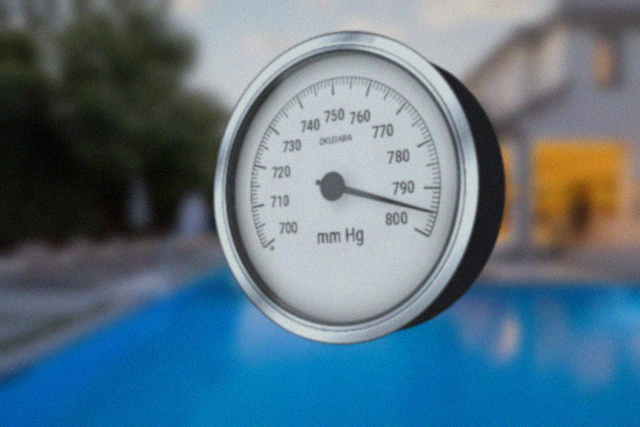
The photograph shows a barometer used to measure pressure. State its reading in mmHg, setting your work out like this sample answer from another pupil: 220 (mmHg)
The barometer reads 795 (mmHg)
